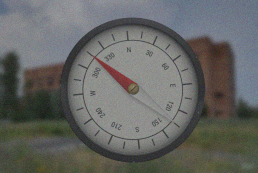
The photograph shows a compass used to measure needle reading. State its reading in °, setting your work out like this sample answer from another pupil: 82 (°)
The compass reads 315 (°)
